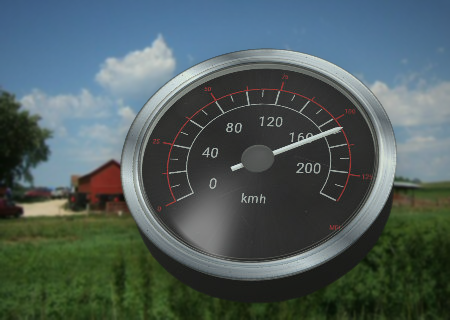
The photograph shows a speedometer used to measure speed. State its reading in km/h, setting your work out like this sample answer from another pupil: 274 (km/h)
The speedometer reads 170 (km/h)
